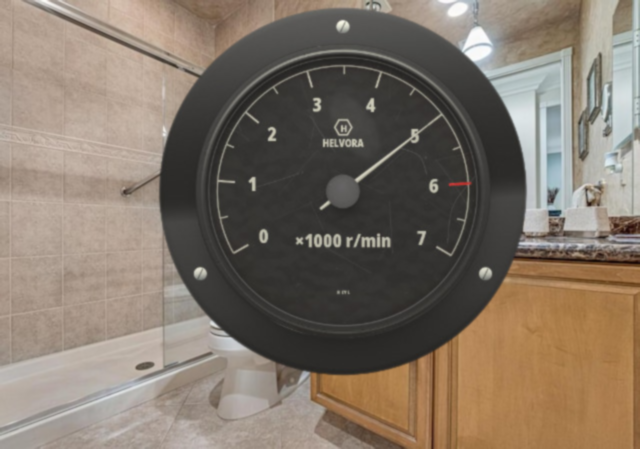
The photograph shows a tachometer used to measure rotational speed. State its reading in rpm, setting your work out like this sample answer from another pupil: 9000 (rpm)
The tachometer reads 5000 (rpm)
